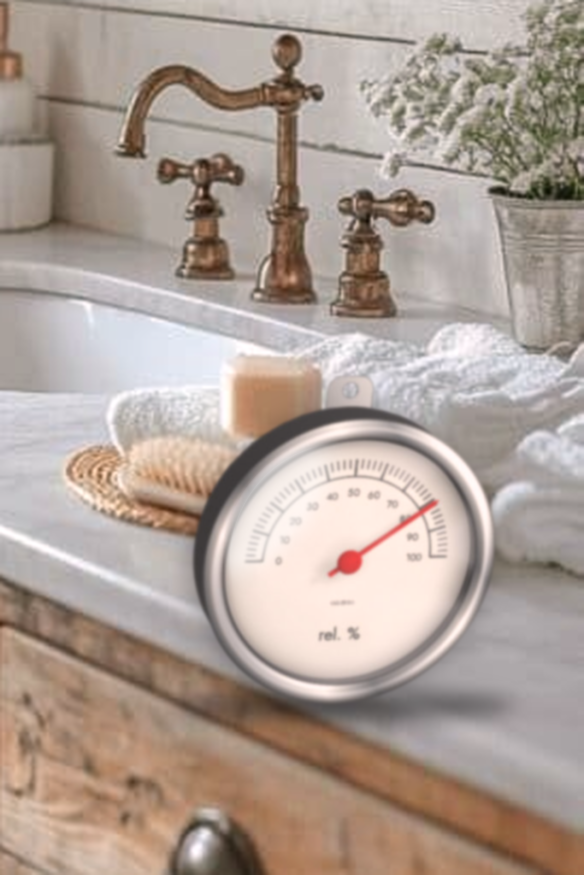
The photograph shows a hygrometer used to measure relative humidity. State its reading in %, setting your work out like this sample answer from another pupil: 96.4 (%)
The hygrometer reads 80 (%)
